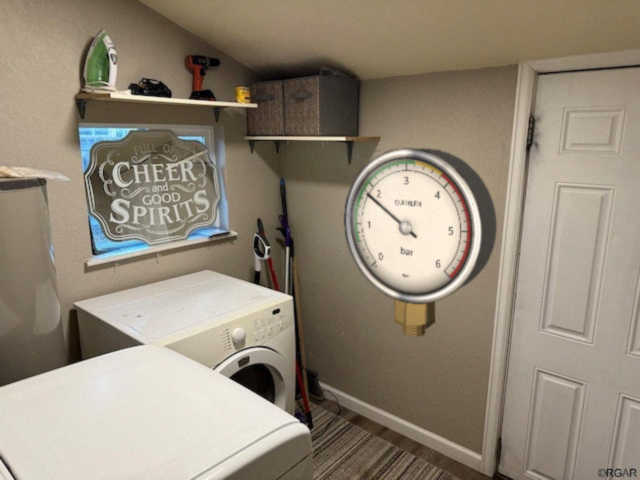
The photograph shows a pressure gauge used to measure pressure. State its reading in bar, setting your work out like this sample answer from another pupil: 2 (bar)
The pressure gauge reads 1.8 (bar)
